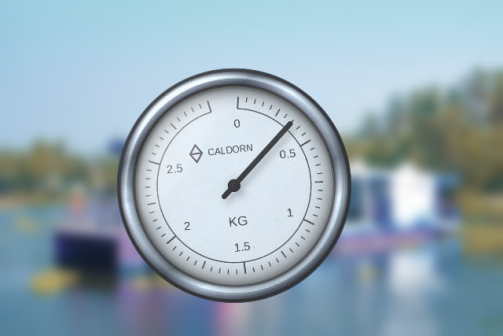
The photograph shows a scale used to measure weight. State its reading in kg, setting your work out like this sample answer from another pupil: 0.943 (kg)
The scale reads 0.35 (kg)
